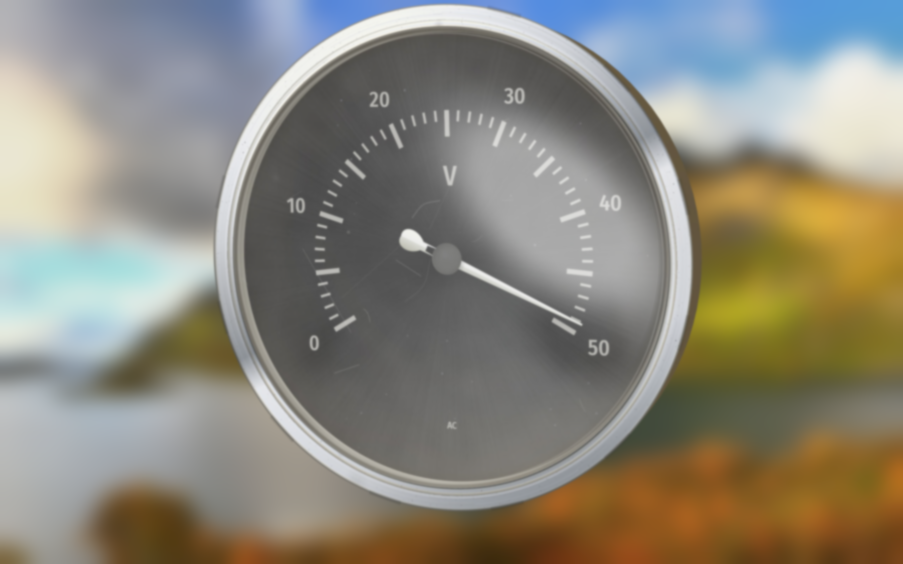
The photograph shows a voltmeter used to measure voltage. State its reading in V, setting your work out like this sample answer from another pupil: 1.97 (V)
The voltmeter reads 49 (V)
